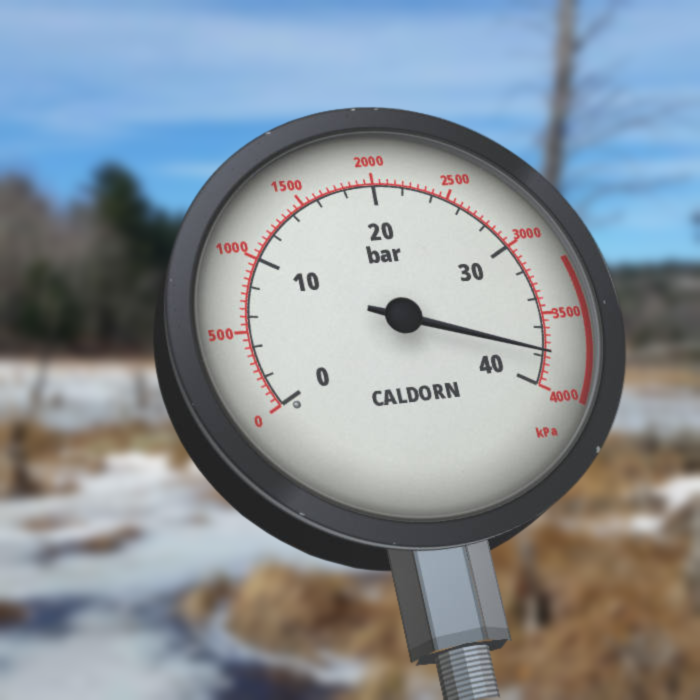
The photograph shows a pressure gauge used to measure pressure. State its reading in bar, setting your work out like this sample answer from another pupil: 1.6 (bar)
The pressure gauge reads 38 (bar)
